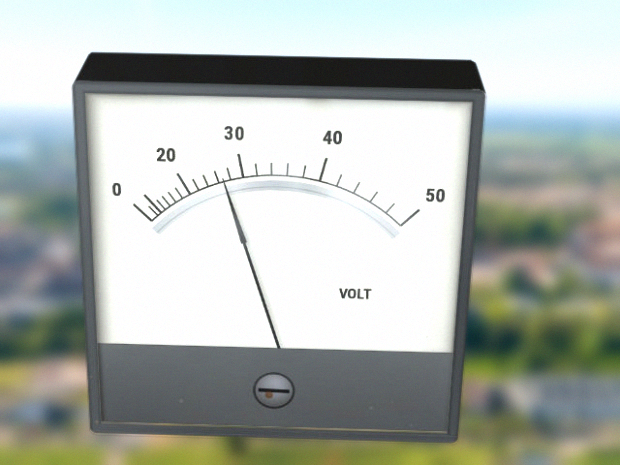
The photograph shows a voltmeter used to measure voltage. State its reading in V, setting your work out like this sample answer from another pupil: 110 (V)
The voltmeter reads 27 (V)
